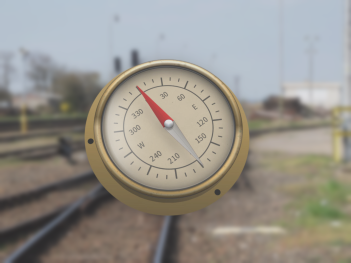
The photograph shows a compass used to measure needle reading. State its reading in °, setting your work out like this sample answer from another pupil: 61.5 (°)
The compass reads 0 (°)
